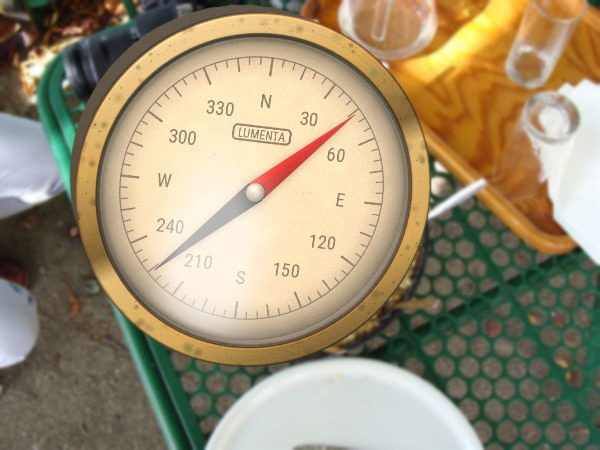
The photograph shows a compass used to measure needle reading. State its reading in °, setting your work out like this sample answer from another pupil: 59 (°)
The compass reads 45 (°)
